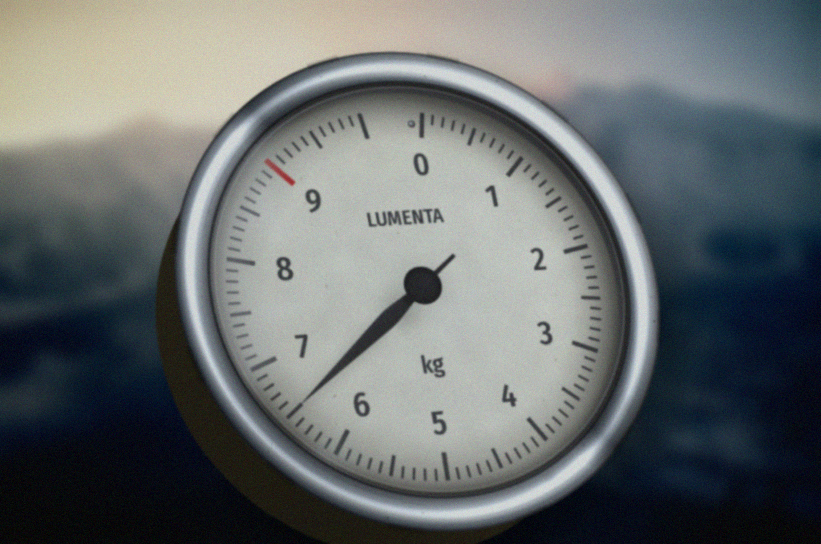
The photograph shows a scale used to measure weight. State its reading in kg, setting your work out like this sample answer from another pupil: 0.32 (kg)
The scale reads 6.5 (kg)
